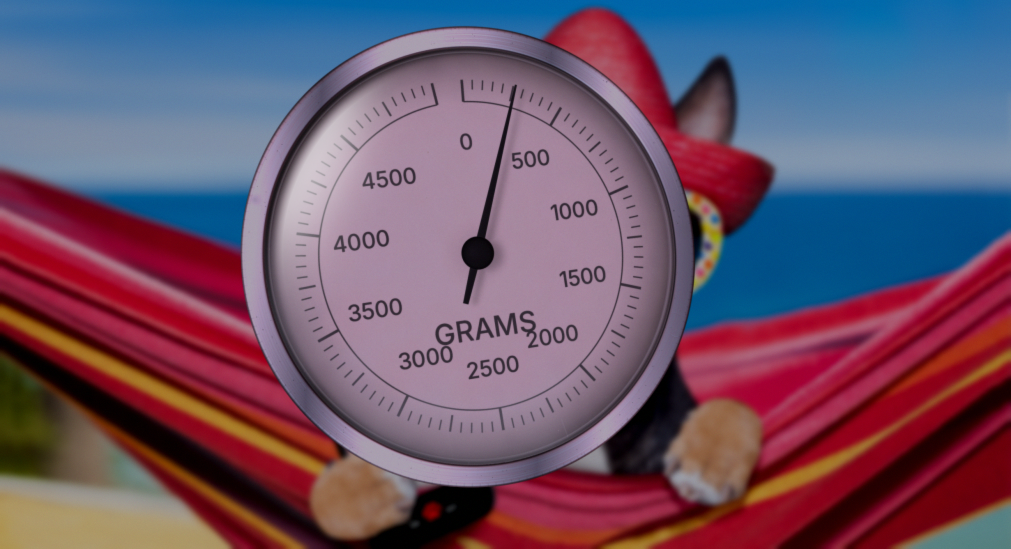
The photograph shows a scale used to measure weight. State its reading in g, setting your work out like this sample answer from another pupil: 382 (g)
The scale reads 250 (g)
